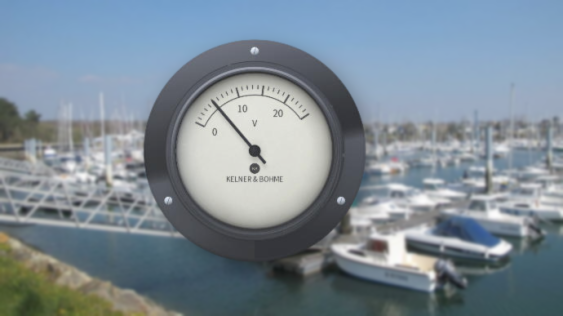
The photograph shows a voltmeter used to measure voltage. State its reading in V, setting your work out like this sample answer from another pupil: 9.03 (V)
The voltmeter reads 5 (V)
